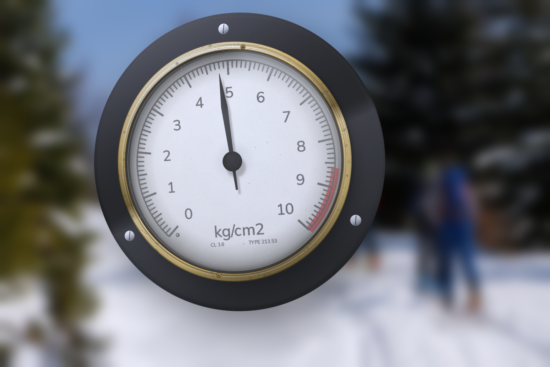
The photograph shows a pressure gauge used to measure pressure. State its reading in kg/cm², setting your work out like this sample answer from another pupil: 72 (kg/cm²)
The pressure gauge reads 4.8 (kg/cm²)
